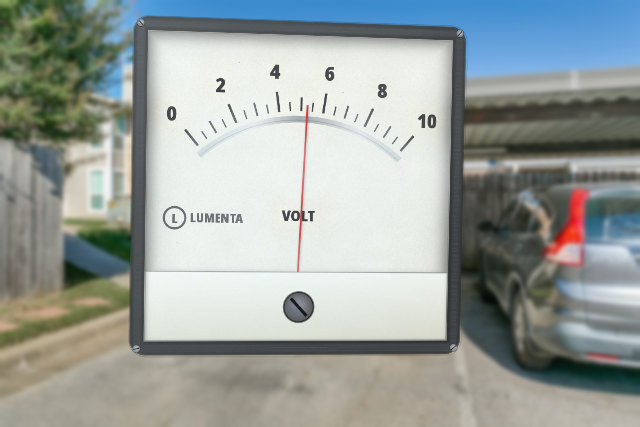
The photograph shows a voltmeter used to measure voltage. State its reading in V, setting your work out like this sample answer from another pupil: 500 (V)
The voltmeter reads 5.25 (V)
